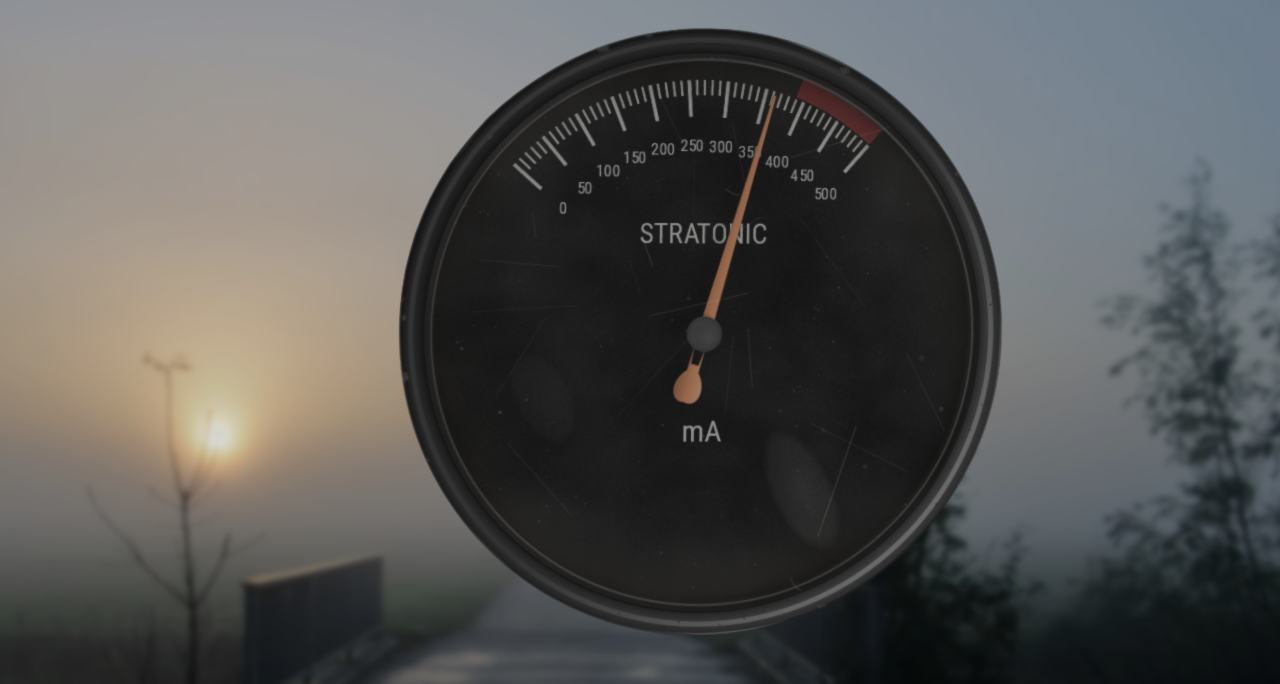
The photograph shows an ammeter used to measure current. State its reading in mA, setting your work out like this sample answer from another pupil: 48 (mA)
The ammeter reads 360 (mA)
